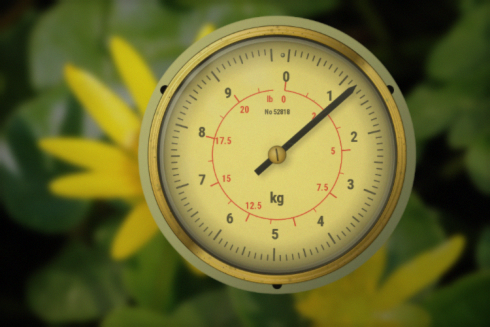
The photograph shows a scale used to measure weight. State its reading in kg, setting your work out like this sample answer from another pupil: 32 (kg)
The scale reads 1.2 (kg)
